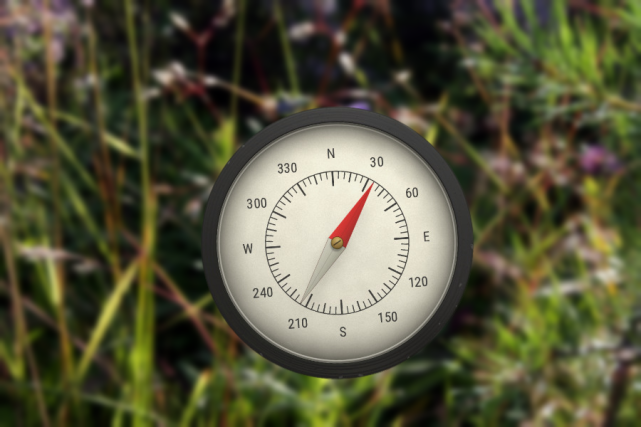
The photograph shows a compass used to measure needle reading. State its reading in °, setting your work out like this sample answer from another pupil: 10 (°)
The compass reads 35 (°)
